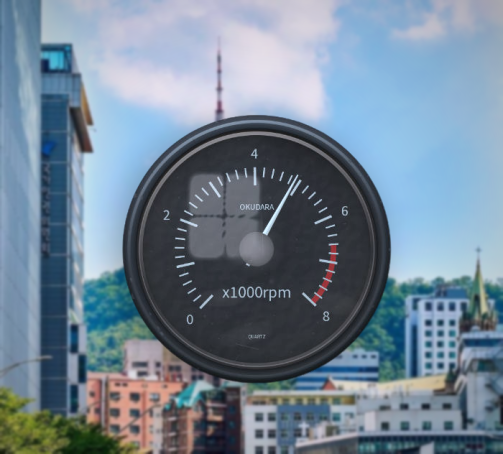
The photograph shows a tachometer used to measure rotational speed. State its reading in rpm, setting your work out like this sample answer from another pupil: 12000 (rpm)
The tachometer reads 4900 (rpm)
